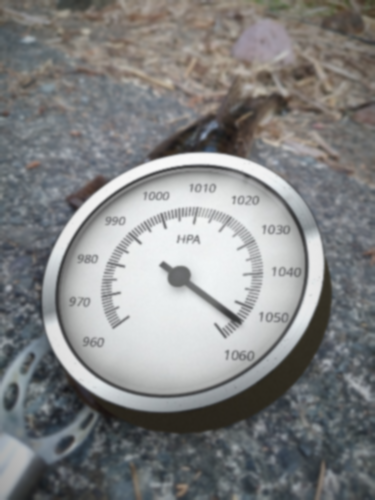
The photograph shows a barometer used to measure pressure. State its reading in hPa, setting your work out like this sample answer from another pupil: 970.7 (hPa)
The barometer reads 1055 (hPa)
